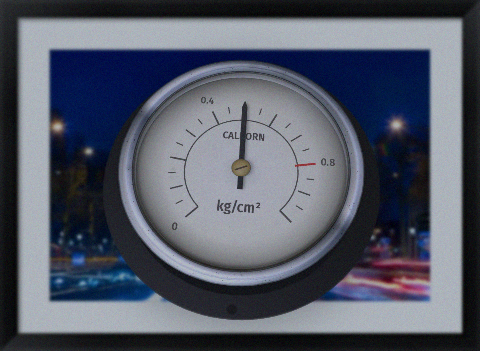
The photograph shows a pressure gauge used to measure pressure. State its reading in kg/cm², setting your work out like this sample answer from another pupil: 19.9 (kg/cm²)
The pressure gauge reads 0.5 (kg/cm²)
